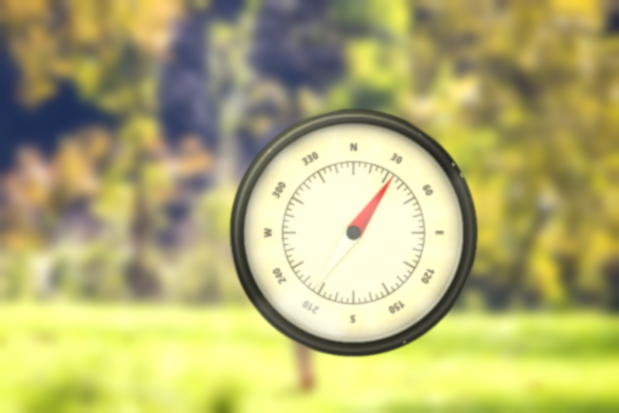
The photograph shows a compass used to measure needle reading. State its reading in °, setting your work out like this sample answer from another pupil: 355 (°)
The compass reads 35 (°)
